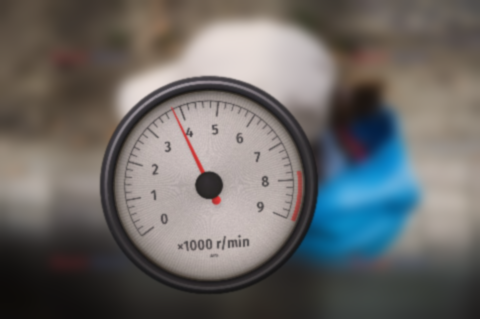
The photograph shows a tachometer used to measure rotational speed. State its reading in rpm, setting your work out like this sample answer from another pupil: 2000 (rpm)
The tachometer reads 3800 (rpm)
